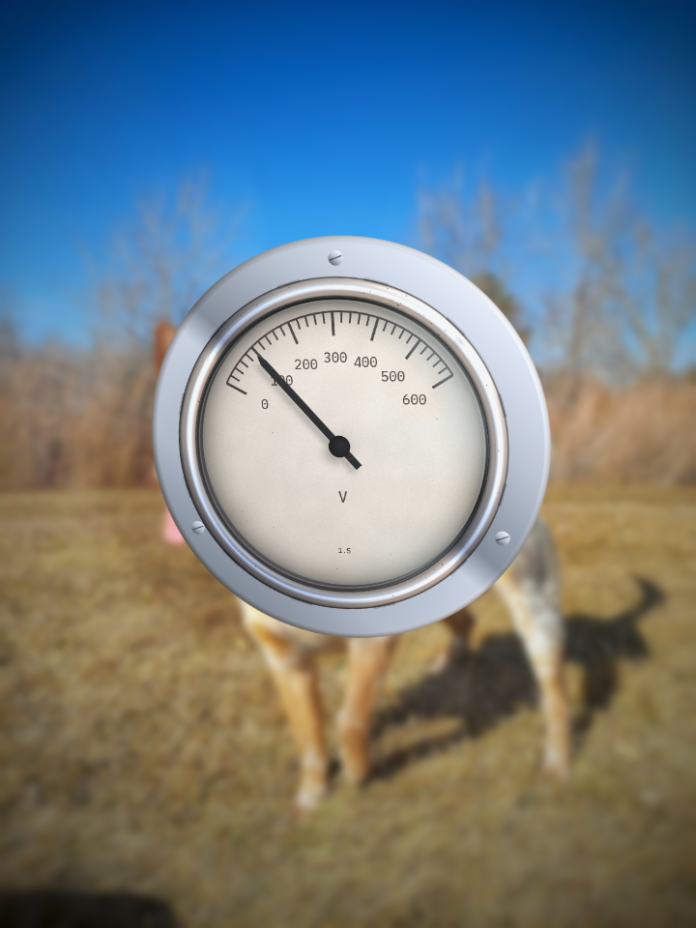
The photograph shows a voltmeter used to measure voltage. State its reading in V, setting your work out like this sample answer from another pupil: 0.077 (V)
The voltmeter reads 100 (V)
